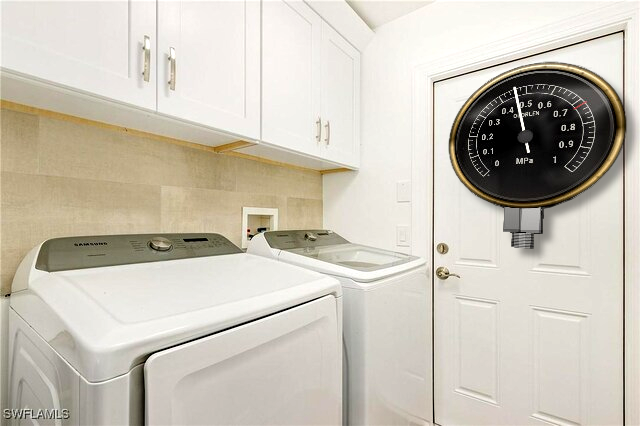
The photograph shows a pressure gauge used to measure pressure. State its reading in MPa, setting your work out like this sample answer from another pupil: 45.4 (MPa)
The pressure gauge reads 0.46 (MPa)
